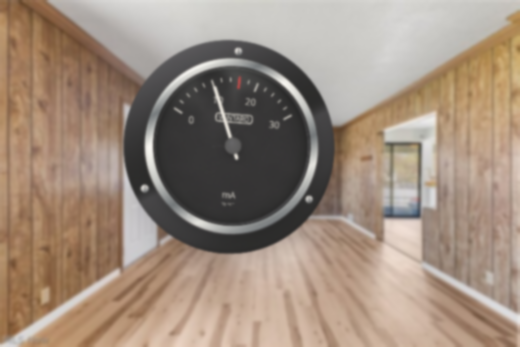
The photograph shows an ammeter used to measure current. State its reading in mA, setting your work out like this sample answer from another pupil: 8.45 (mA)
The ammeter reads 10 (mA)
